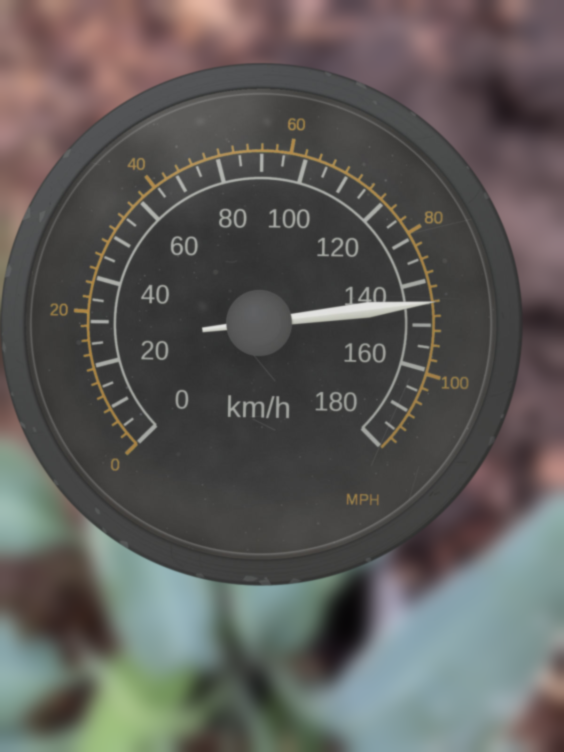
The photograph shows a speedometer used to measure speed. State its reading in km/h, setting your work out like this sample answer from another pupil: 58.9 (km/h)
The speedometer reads 145 (km/h)
